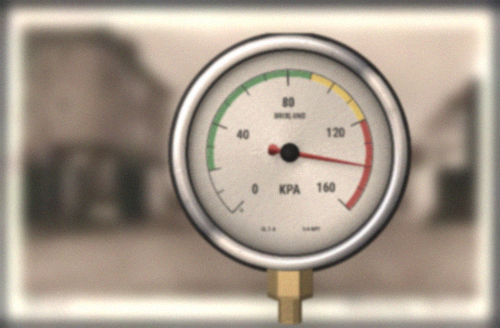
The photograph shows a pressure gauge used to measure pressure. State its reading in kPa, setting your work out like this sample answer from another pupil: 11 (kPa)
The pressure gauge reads 140 (kPa)
